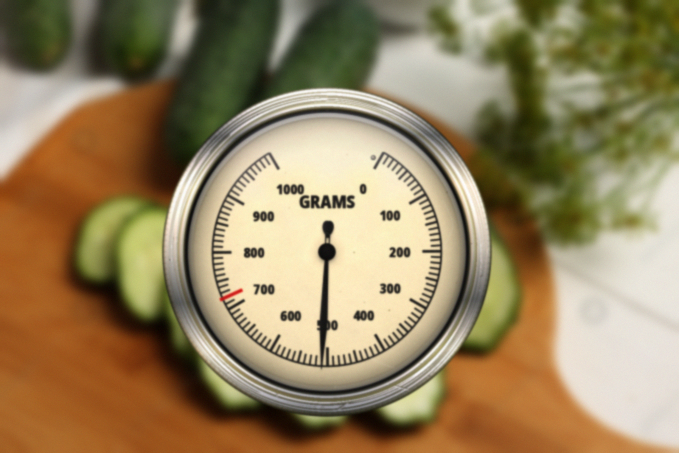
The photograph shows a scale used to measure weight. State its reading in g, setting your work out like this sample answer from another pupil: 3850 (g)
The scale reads 510 (g)
